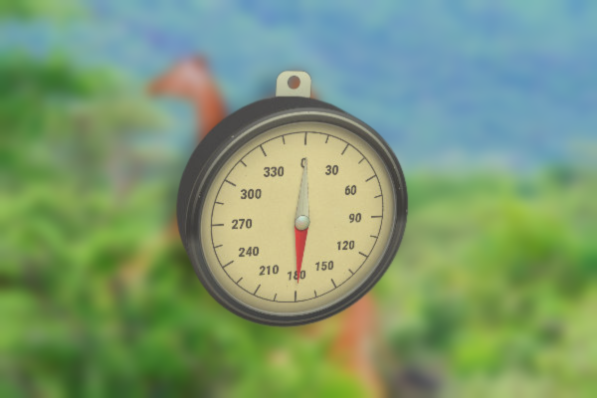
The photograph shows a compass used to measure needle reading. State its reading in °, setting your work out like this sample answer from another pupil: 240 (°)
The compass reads 180 (°)
